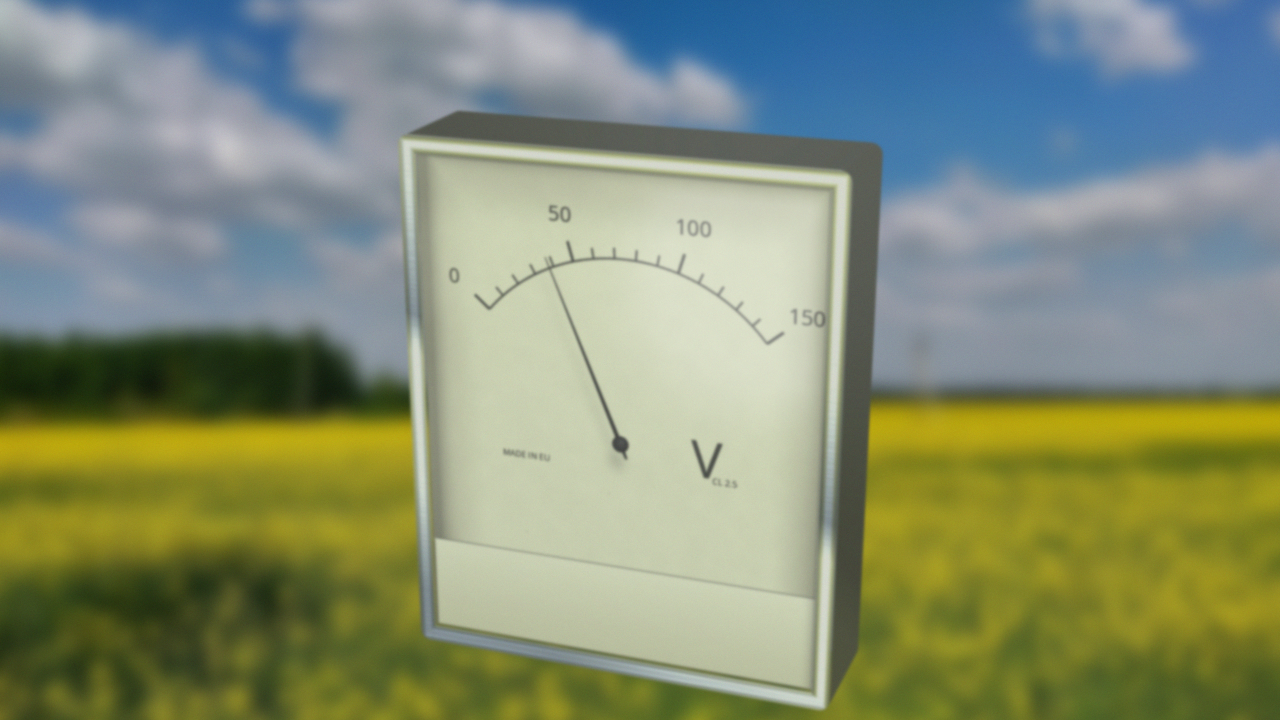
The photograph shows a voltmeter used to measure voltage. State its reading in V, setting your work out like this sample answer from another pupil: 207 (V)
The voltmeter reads 40 (V)
